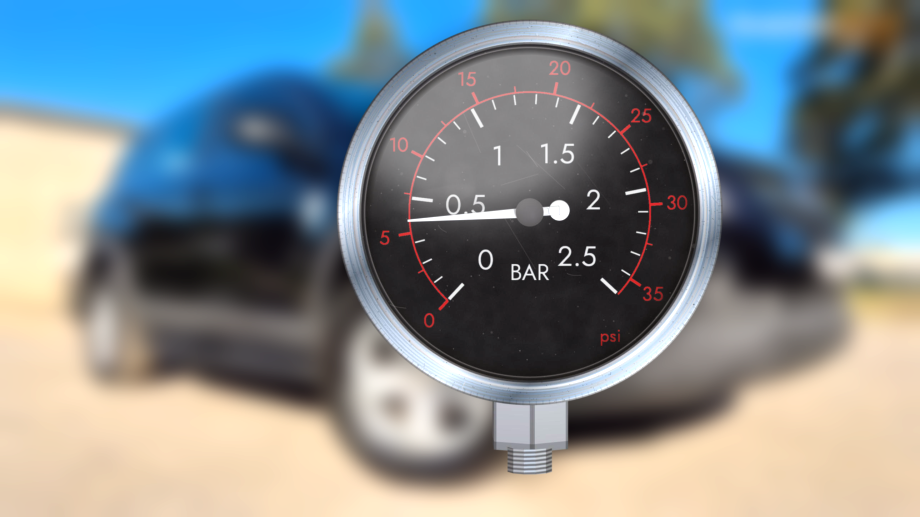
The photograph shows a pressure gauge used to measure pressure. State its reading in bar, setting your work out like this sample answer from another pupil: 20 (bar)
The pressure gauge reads 0.4 (bar)
